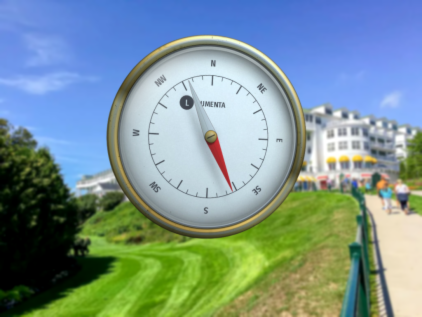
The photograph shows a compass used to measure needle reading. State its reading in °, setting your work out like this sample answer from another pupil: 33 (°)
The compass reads 155 (°)
